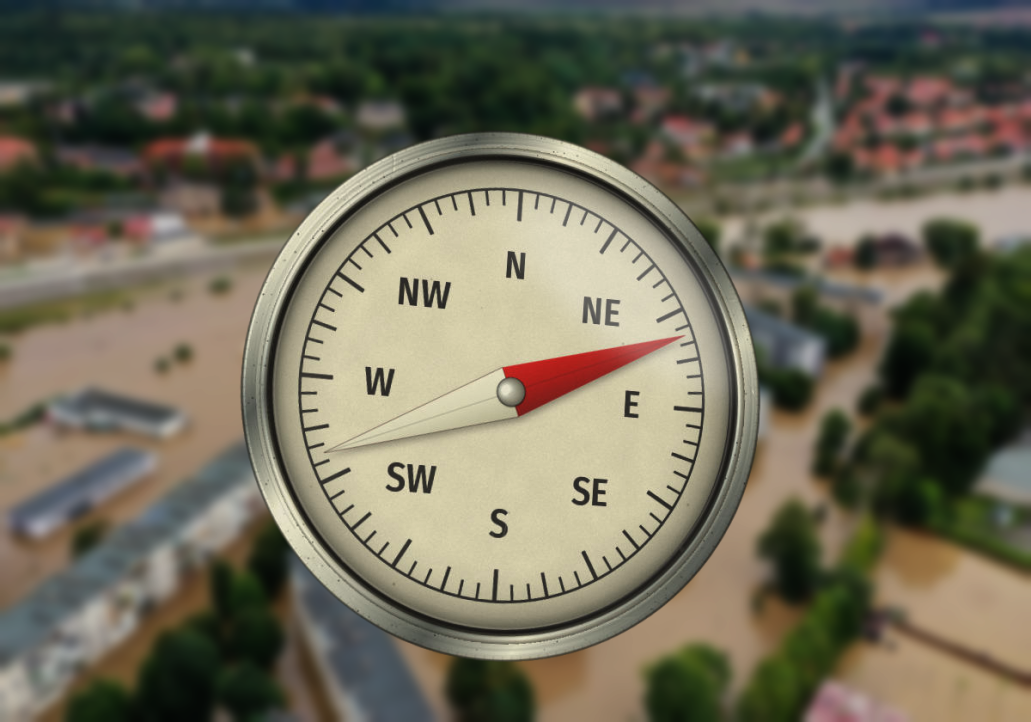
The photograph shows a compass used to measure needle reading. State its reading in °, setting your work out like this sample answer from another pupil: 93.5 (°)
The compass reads 67.5 (°)
